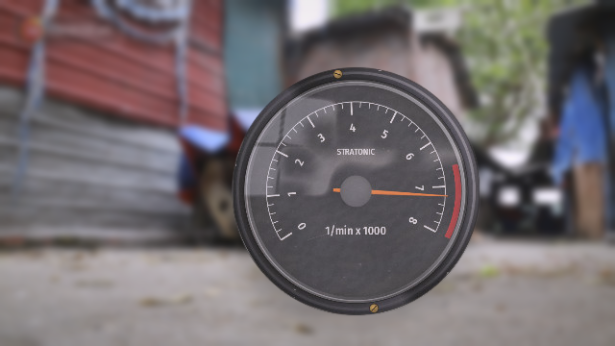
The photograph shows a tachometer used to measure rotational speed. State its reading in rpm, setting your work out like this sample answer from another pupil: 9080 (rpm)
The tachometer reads 7200 (rpm)
